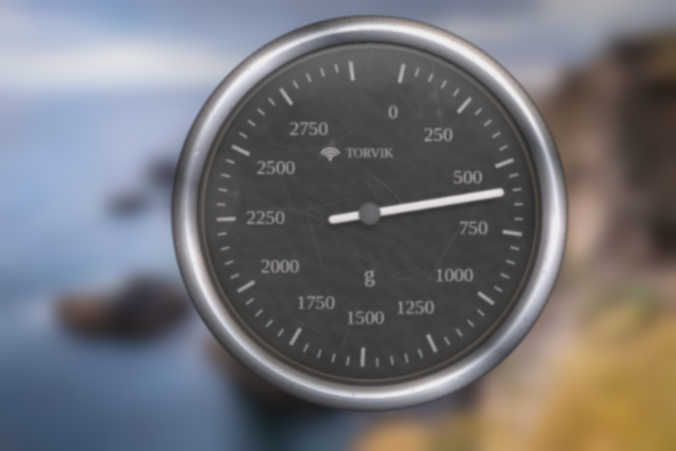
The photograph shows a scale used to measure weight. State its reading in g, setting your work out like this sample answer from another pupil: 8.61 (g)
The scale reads 600 (g)
